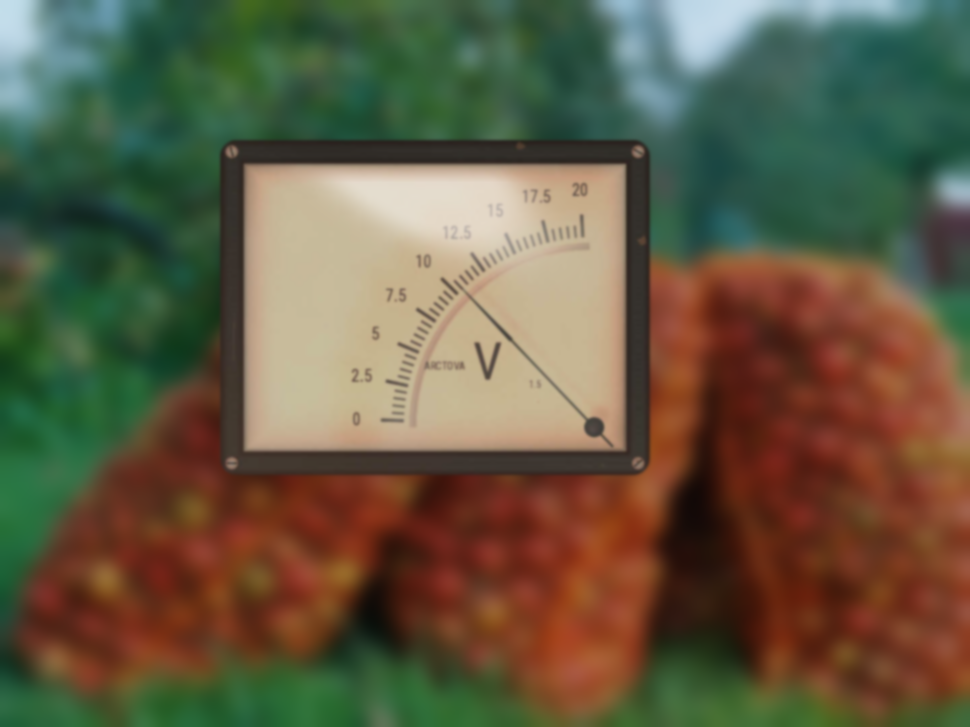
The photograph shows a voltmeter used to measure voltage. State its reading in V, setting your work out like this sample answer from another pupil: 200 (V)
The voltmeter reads 10.5 (V)
